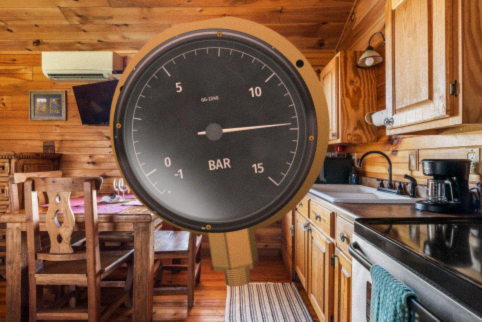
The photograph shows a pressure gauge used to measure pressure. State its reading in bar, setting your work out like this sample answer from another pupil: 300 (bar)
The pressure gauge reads 12.25 (bar)
